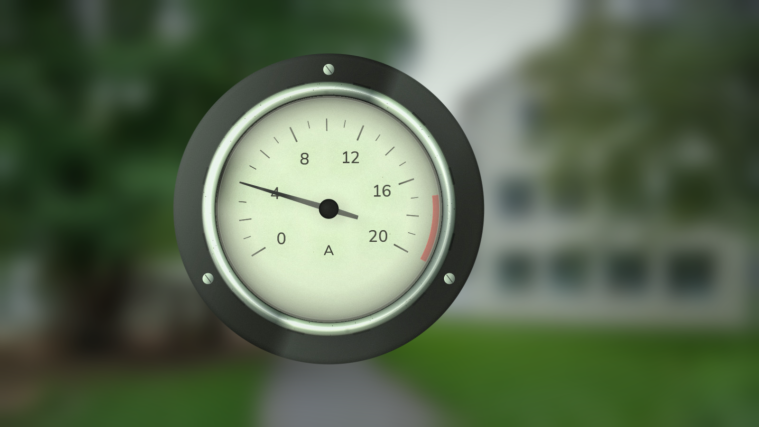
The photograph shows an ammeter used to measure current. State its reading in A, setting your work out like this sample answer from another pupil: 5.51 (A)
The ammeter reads 4 (A)
